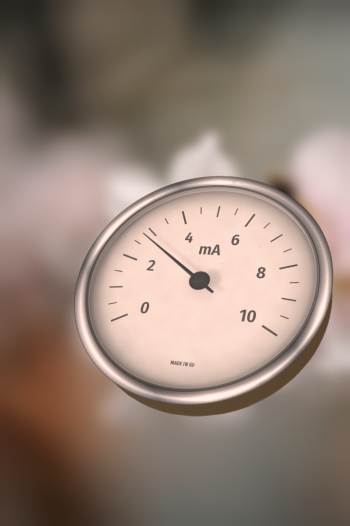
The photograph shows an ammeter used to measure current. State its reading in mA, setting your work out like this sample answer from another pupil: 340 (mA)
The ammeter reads 2.75 (mA)
